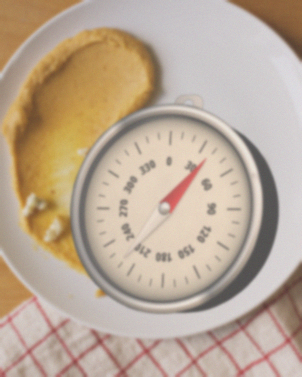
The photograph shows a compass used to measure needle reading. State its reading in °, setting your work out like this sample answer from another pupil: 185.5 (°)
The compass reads 40 (°)
